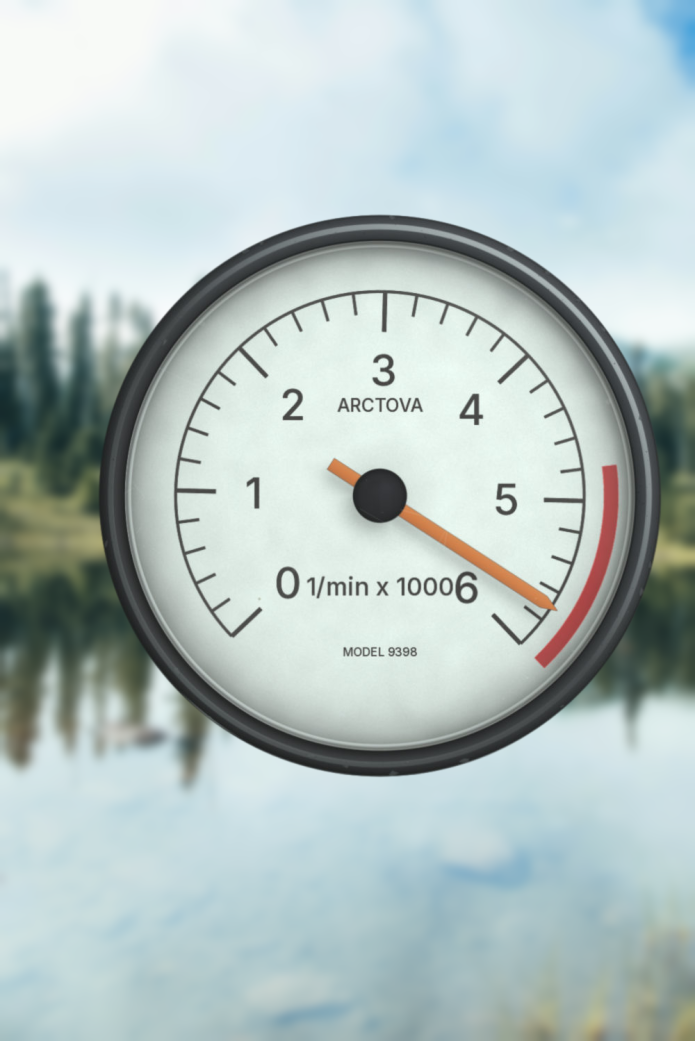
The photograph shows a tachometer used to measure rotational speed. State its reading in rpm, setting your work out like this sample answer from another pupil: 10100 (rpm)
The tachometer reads 5700 (rpm)
